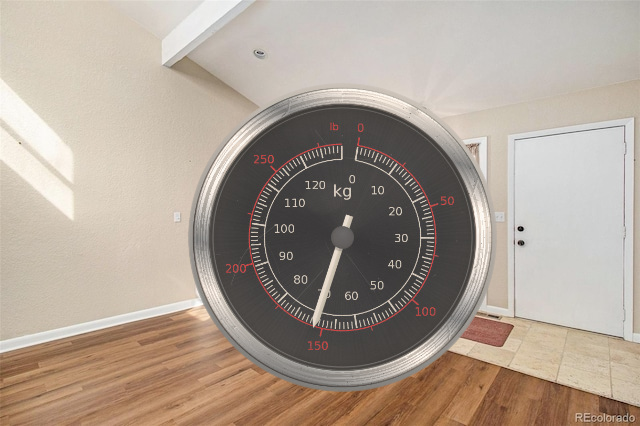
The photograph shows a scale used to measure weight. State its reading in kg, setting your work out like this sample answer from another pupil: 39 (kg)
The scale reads 70 (kg)
